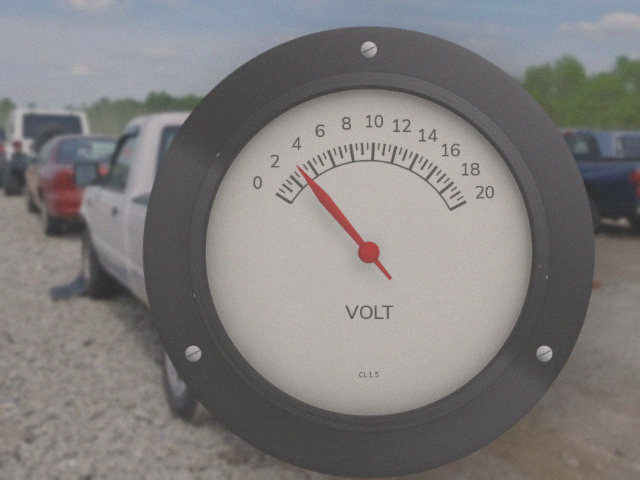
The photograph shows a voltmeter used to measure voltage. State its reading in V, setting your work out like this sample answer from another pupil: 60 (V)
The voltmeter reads 3 (V)
